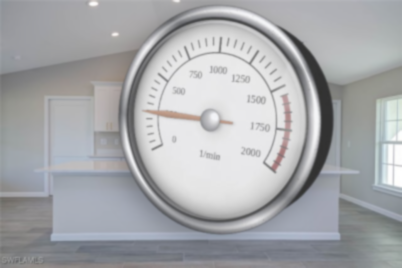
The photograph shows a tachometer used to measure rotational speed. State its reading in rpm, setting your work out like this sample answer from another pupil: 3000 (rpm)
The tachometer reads 250 (rpm)
